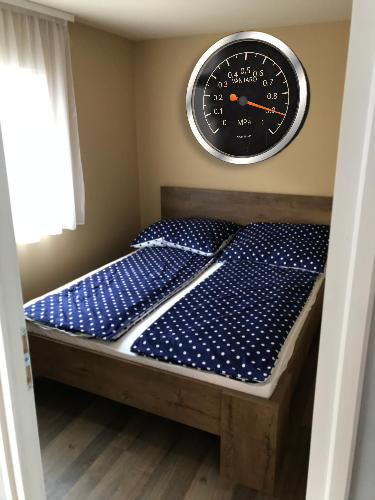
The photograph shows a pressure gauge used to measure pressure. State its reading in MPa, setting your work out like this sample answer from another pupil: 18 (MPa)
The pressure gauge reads 0.9 (MPa)
